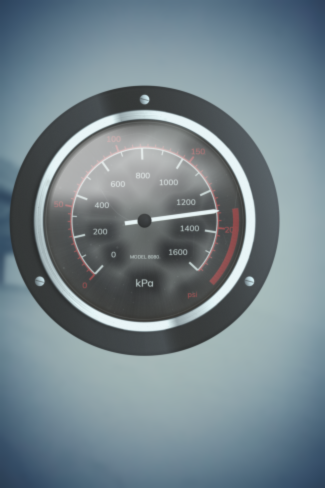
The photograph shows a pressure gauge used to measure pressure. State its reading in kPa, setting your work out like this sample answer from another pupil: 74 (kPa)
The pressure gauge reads 1300 (kPa)
